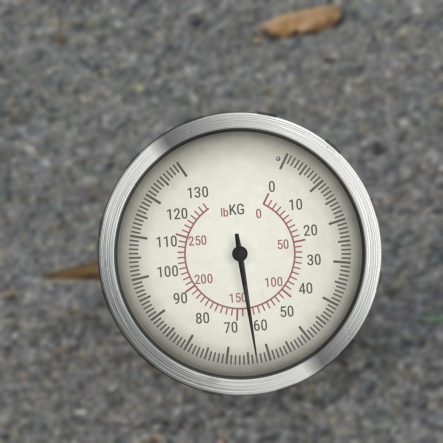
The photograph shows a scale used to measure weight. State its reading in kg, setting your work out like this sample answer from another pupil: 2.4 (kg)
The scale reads 63 (kg)
